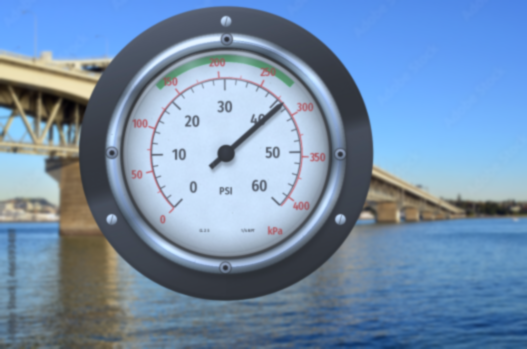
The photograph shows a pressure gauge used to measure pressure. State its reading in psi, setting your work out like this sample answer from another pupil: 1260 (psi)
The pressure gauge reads 41 (psi)
